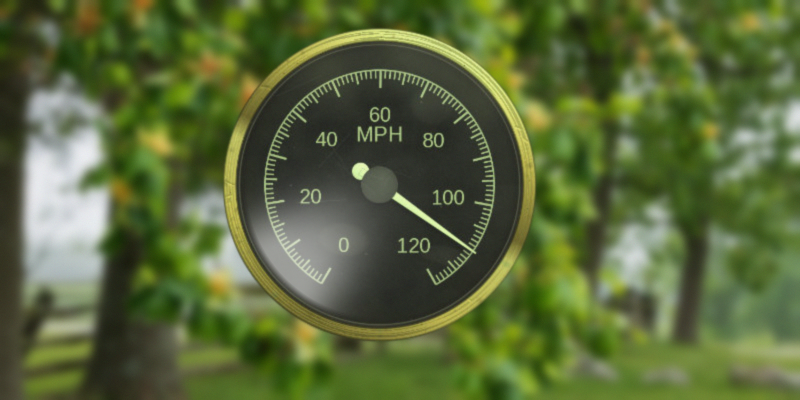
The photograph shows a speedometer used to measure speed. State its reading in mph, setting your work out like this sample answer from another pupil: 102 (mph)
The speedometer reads 110 (mph)
